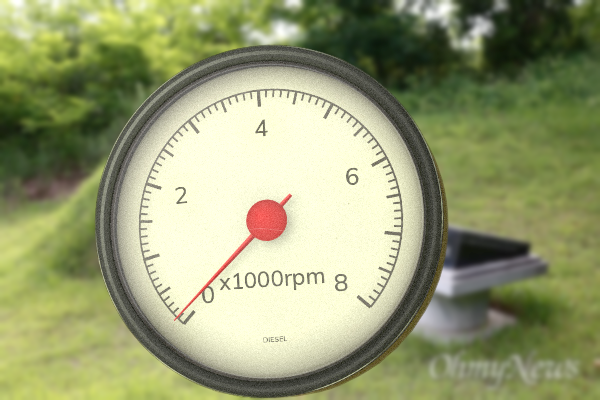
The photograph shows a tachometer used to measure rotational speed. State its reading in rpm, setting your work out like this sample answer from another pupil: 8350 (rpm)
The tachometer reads 100 (rpm)
